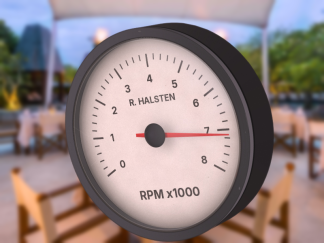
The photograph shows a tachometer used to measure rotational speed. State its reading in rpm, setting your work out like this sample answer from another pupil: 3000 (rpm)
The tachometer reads 7100 (rpm)
